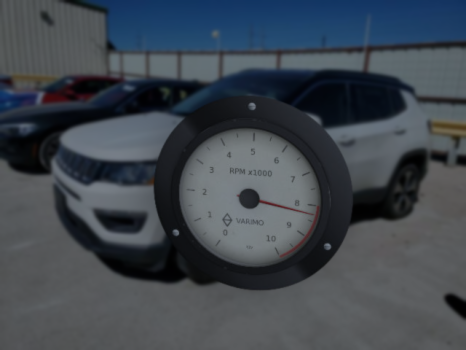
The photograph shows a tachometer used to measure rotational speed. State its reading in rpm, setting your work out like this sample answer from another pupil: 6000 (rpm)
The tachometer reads 8250 (rpm)
